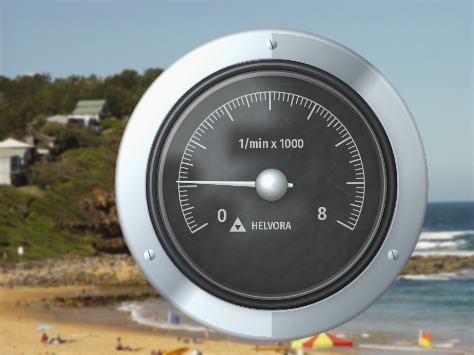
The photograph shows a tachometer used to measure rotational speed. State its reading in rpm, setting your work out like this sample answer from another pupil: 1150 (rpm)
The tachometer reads 1100 (rpm)
